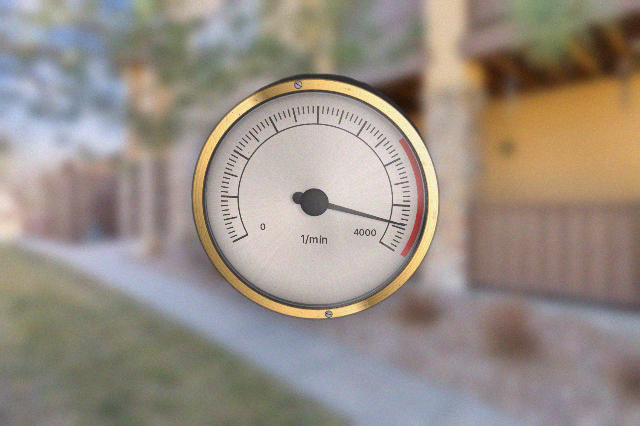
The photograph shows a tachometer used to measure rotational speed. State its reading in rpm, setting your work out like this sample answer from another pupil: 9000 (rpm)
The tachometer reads 3700 (rpm)
